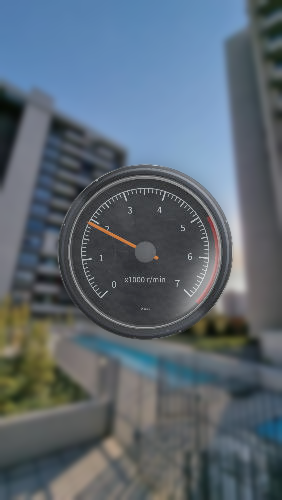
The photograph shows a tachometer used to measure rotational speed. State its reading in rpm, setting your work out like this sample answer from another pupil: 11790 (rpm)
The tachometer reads 1900 (rpm)
